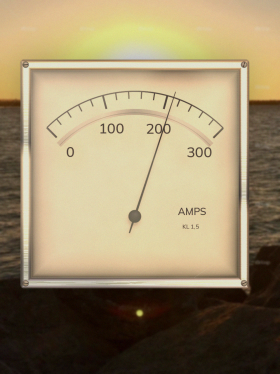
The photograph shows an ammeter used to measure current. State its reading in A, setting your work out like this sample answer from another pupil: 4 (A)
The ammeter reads 210 (A)
